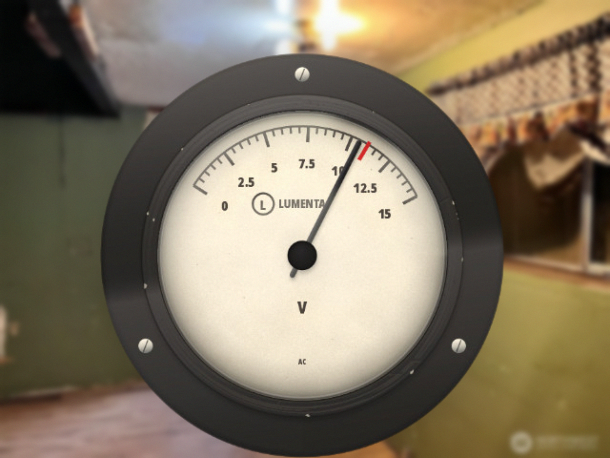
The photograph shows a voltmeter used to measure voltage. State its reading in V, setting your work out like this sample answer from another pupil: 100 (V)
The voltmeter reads 10.5 (V)
